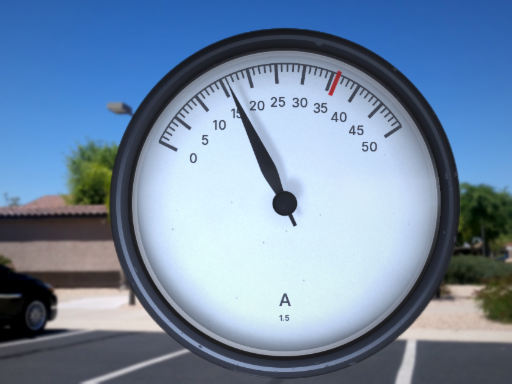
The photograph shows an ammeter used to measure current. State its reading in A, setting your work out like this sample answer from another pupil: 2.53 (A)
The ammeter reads 16 (A)
